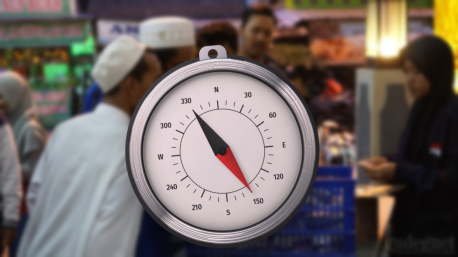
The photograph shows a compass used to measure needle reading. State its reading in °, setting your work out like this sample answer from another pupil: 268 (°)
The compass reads 150 (°)
